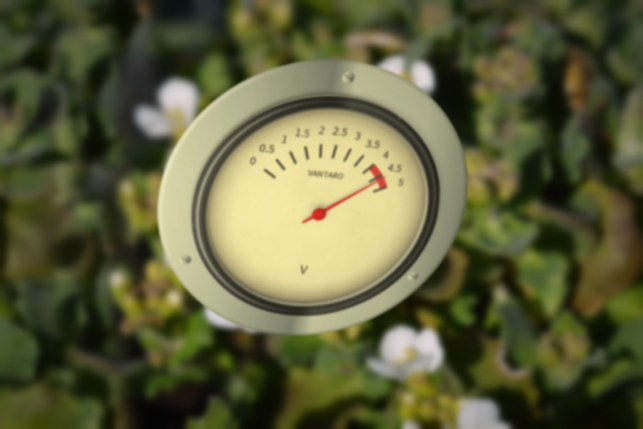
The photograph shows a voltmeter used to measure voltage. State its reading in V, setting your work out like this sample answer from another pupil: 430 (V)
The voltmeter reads 4.5 (V)
